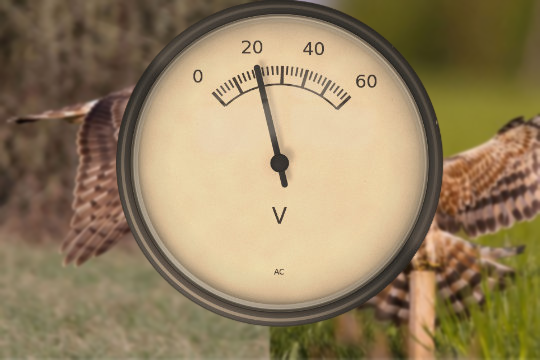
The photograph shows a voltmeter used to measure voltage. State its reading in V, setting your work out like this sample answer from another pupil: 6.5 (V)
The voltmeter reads 20 (V)
